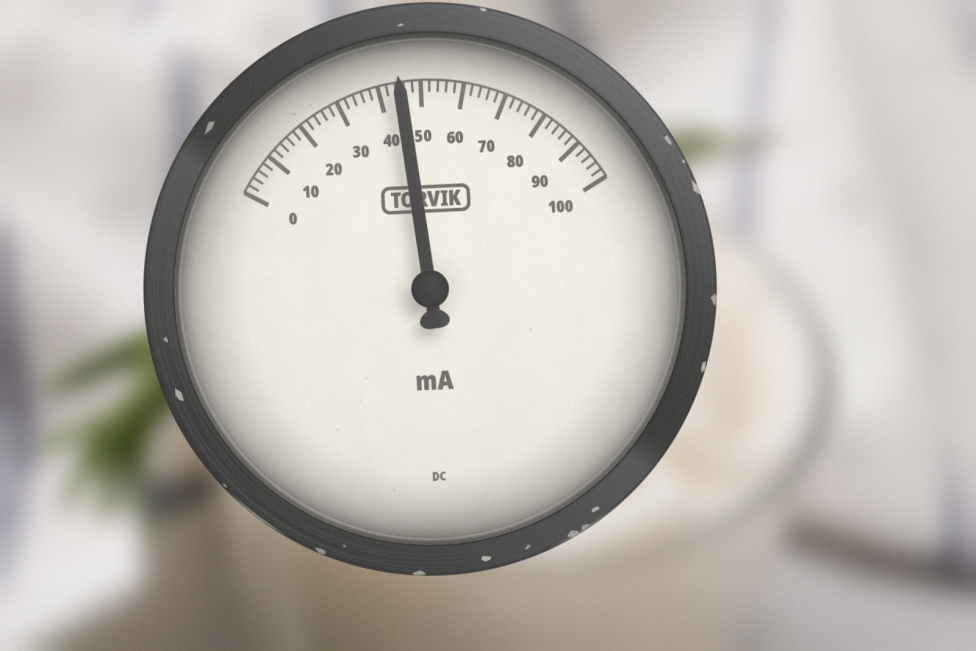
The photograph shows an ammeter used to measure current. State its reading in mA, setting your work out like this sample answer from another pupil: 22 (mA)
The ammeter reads 45 (mA)
